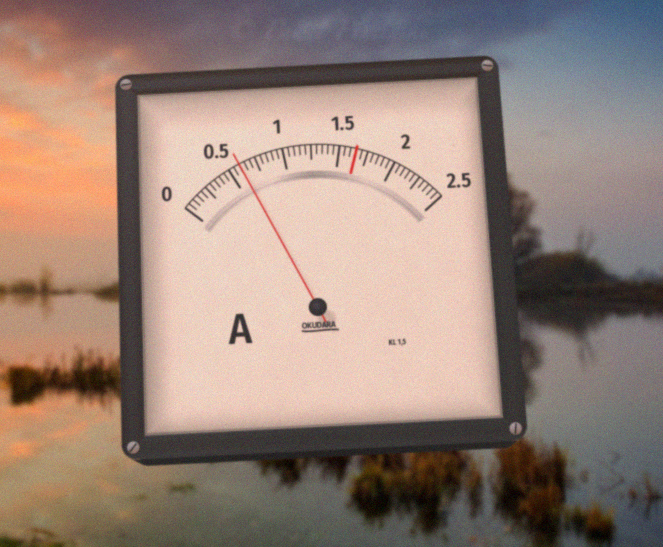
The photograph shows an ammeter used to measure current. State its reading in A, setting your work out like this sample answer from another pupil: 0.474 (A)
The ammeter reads 0.6 (A)
